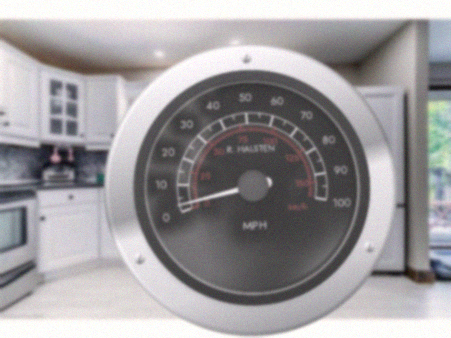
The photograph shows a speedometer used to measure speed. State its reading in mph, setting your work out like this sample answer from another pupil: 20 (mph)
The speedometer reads 2.5 (mph)
